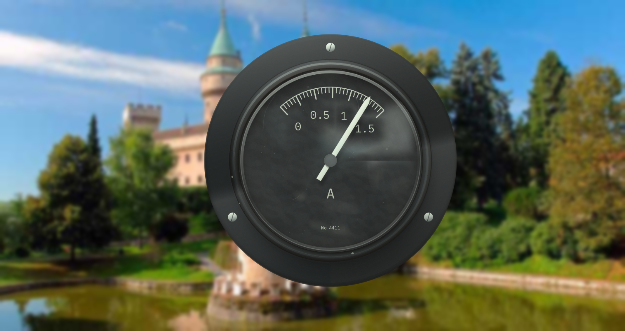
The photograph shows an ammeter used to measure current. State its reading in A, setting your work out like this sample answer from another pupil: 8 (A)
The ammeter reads 1.25 (A)
